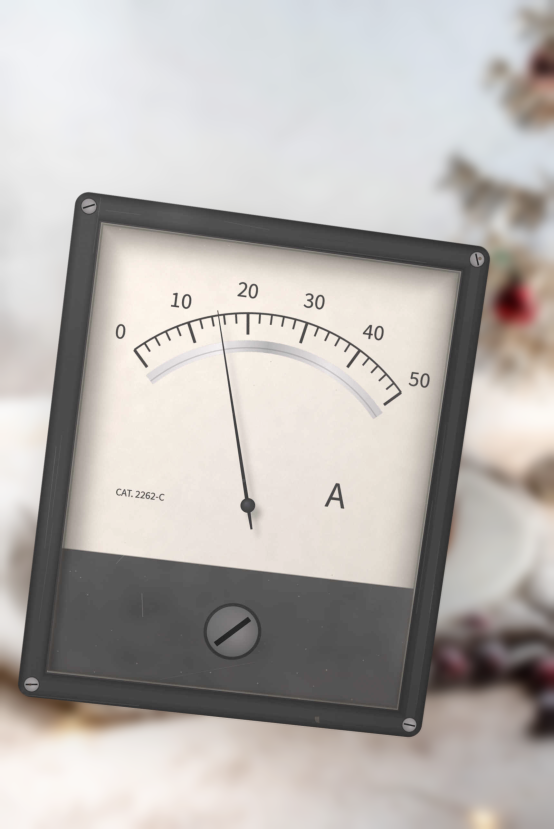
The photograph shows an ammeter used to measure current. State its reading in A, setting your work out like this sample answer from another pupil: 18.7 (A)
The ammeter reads 15 (A)
